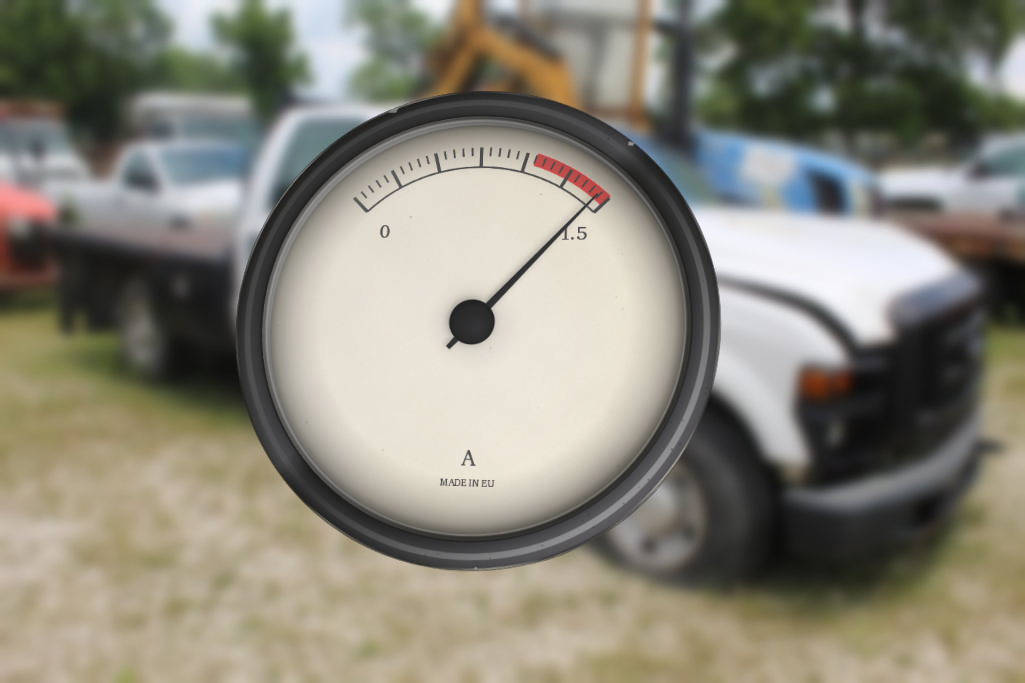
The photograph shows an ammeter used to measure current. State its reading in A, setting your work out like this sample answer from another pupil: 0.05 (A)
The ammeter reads 1.45 (A)
